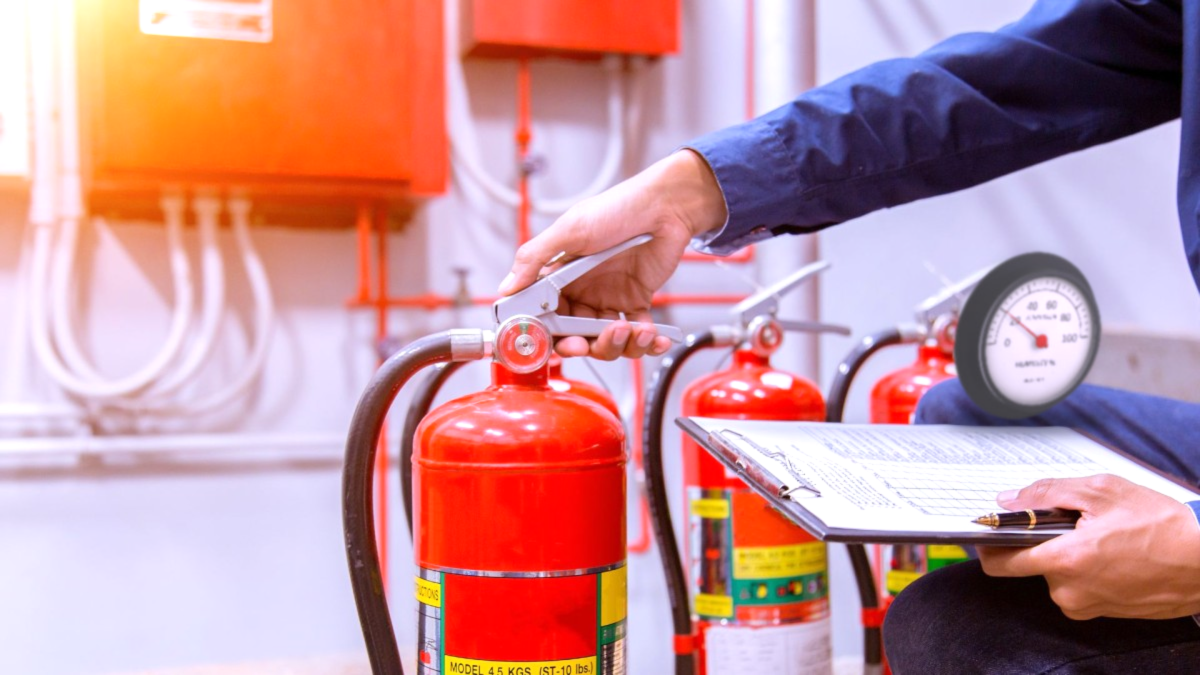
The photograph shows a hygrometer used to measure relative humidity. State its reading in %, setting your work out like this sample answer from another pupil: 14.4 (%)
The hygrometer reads 20 (%)
